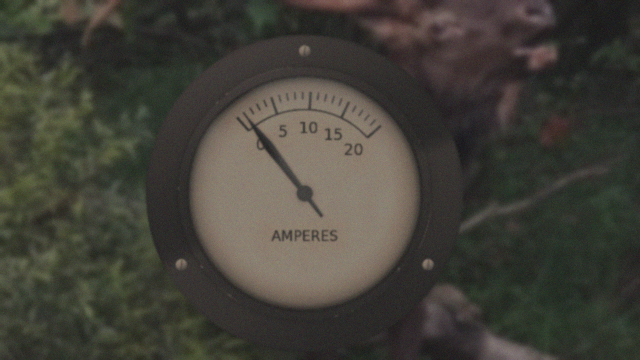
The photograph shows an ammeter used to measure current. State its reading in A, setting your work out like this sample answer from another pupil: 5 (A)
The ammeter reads 1 (A)
